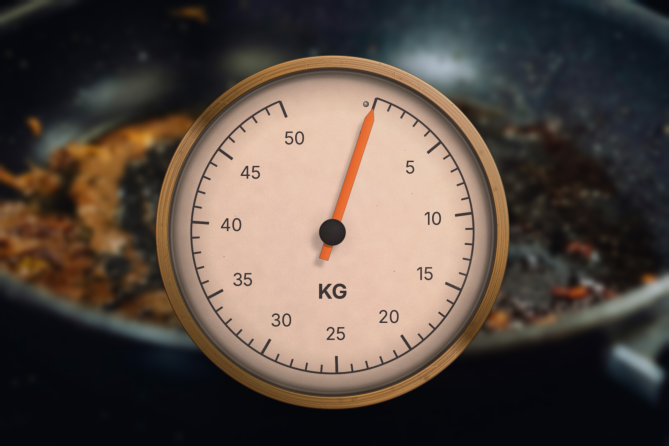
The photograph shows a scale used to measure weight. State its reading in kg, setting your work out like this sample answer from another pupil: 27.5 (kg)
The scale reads 0 (kg)
